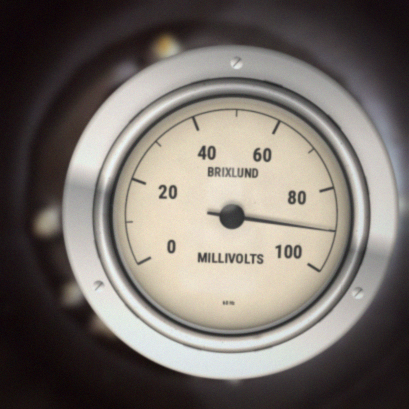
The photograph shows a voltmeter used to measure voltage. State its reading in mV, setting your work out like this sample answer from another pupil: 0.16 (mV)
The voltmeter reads 90 (mV)
